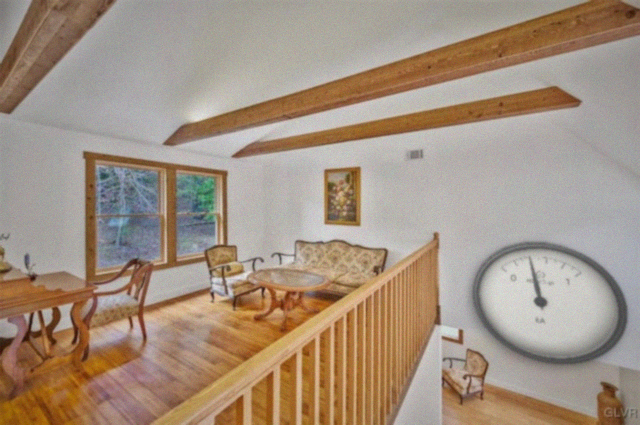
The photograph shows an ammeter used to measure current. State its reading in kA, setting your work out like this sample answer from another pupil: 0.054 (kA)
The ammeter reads 0.4 (kA)
